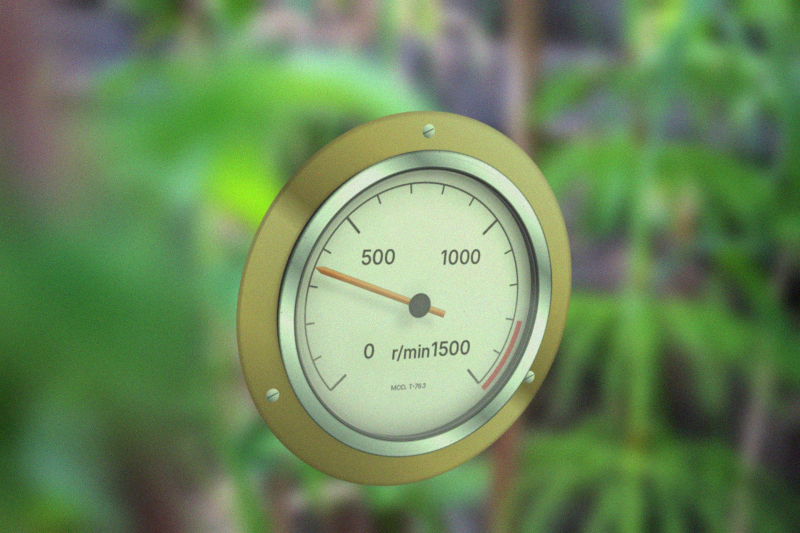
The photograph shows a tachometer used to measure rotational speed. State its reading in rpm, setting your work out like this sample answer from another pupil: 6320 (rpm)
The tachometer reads 350 (rpm)
